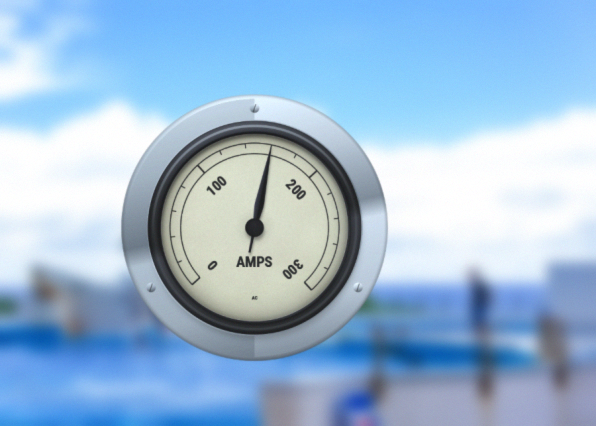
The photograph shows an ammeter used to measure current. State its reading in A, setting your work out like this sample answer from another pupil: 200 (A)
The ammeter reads 160 (A)
